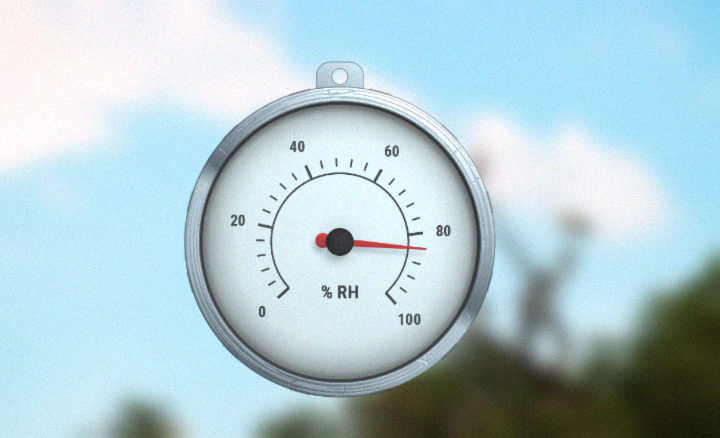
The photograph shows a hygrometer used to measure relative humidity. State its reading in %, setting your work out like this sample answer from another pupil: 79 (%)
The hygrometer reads 84 (%)
